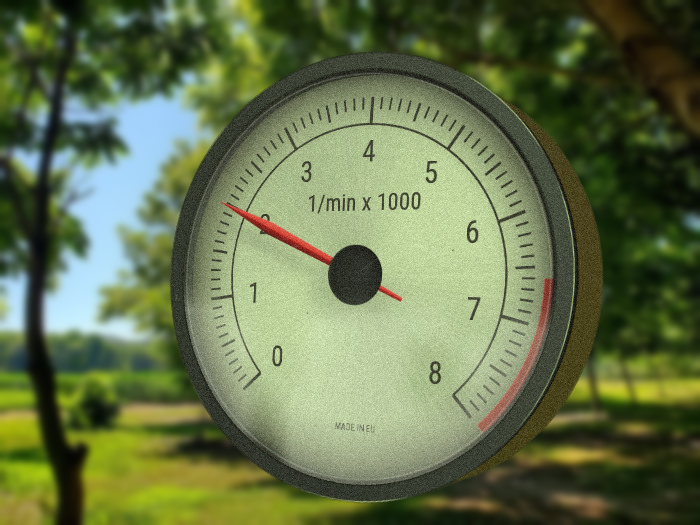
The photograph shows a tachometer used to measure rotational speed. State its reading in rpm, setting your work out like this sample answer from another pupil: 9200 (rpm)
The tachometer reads 2000 (rpm)
